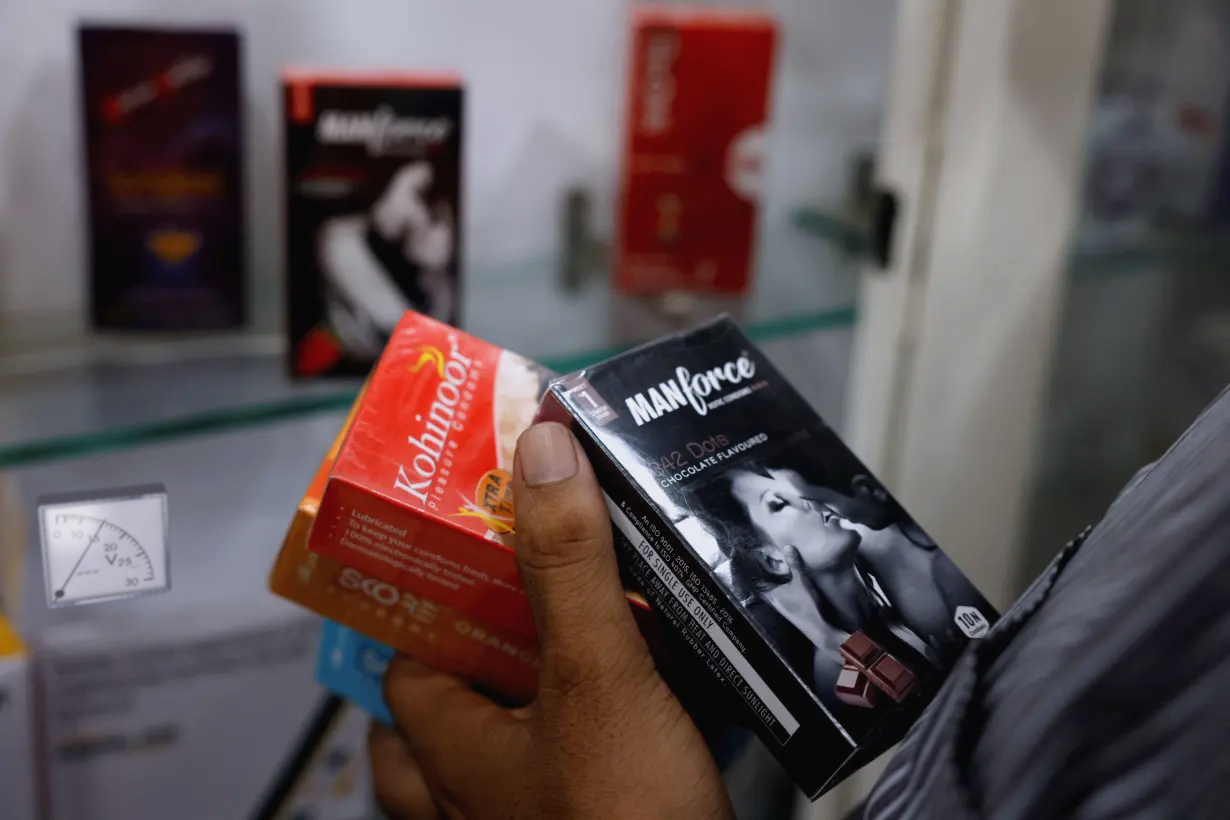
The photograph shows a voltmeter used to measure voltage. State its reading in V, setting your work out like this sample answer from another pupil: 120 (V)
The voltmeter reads 15 (V)
